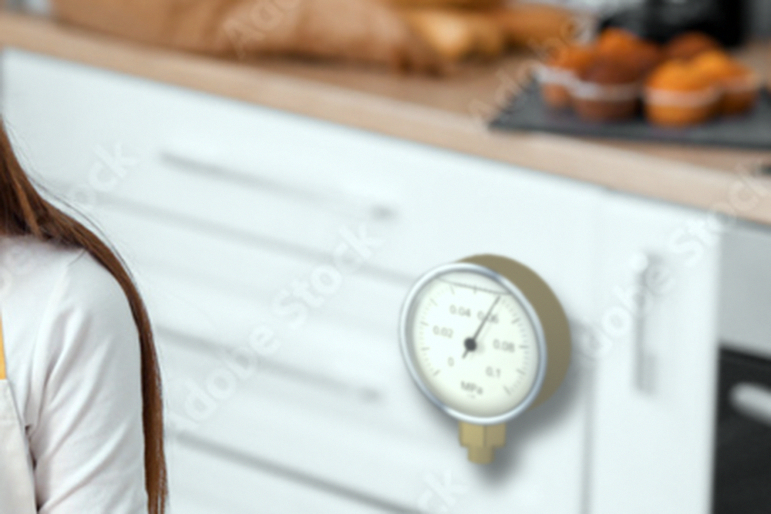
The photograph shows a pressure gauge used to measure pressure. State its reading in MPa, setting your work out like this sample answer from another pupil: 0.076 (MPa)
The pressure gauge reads 0.06 (MPa)
